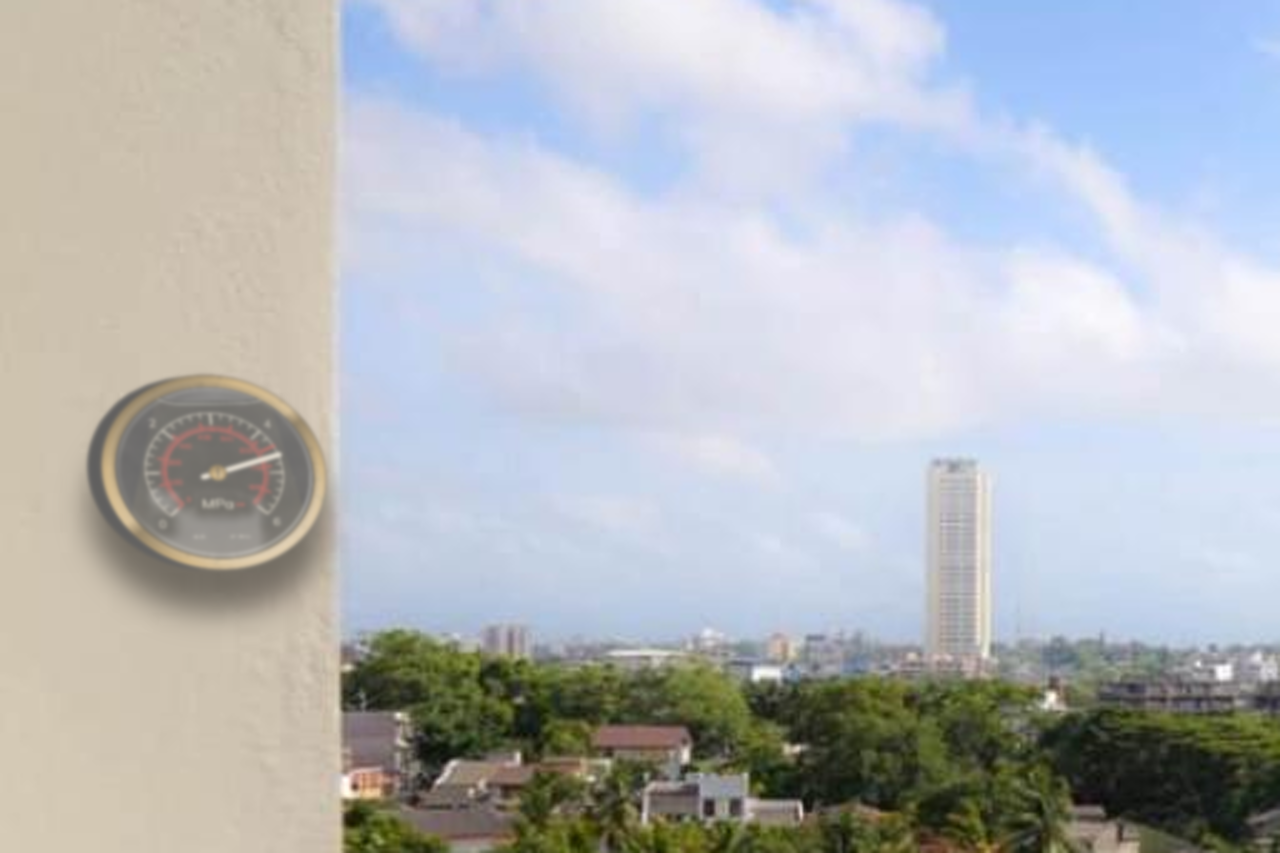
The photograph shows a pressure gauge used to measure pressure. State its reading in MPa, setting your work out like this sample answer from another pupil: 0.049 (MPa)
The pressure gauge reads 4.6 (MPa)
